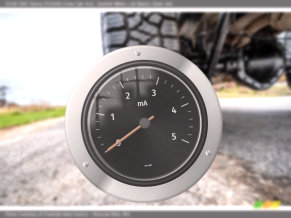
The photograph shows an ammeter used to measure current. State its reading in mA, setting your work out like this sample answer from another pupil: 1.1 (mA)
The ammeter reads 0 (mA)
